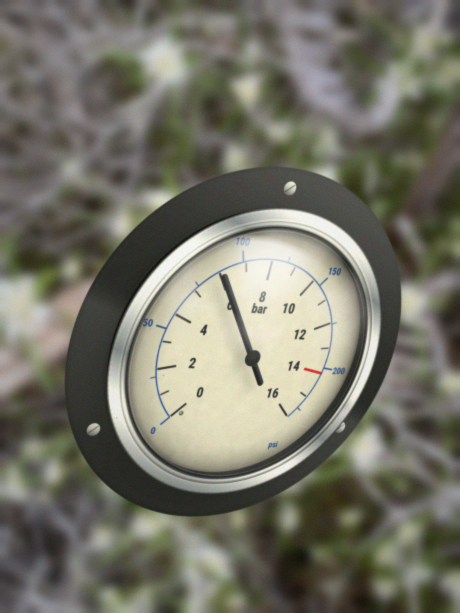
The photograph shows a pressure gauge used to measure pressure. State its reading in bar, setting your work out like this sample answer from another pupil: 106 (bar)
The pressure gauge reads 6 (bar)
